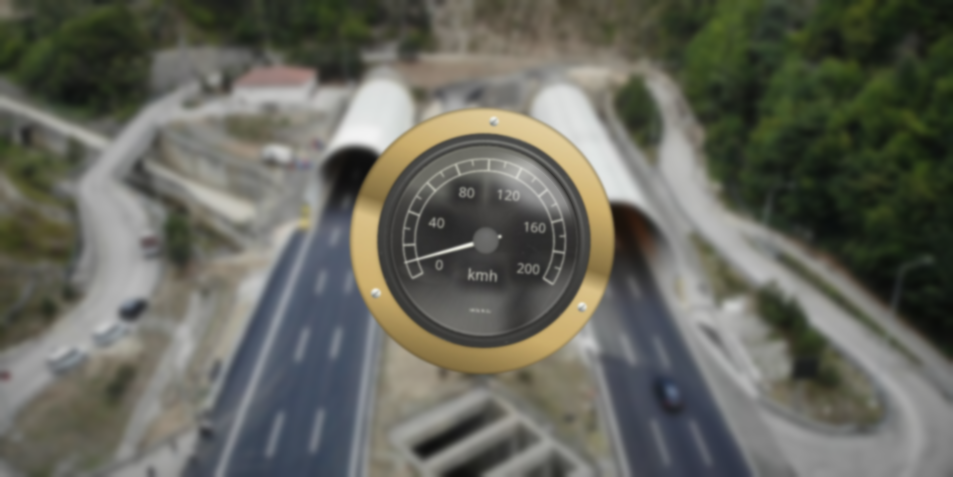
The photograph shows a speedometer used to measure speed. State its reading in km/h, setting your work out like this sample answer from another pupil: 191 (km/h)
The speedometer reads 10 (km/h)
